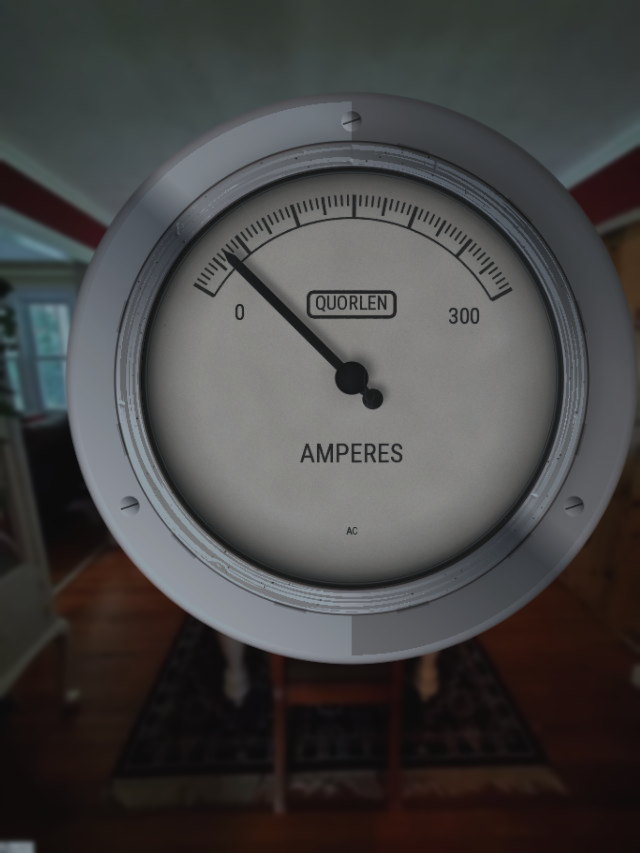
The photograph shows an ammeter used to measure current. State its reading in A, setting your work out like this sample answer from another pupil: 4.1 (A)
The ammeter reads 35 (A)
